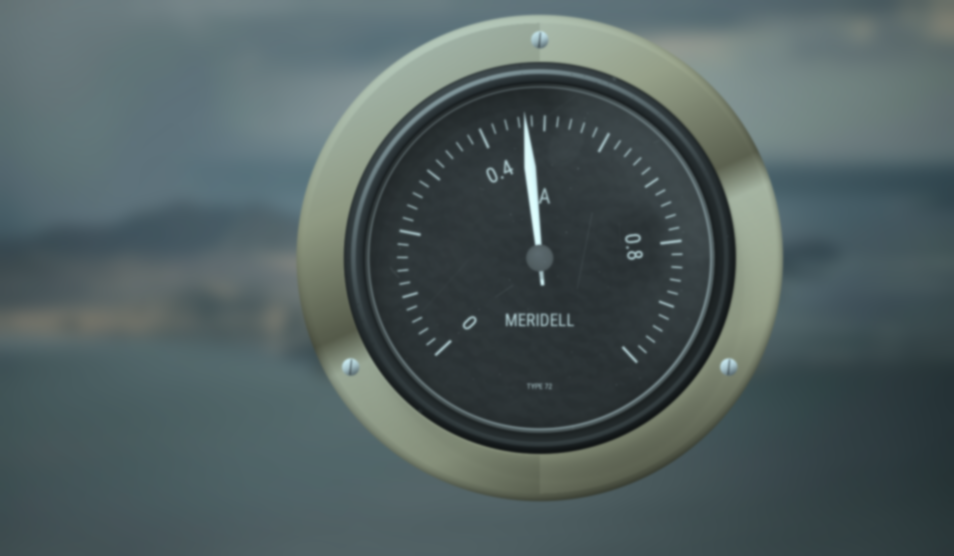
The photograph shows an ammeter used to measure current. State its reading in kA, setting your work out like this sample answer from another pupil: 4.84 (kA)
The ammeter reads 0.47 (kA)
